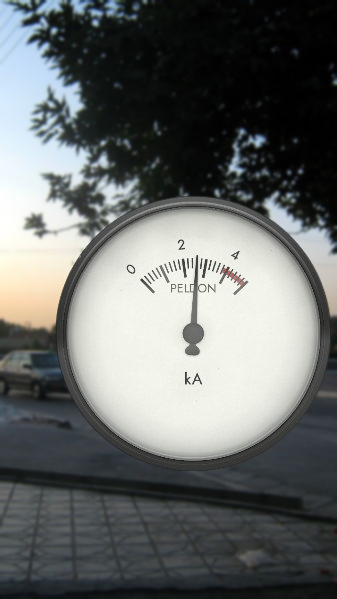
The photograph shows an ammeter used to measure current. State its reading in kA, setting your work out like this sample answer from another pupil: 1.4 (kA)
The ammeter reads 2.6 (kA)
